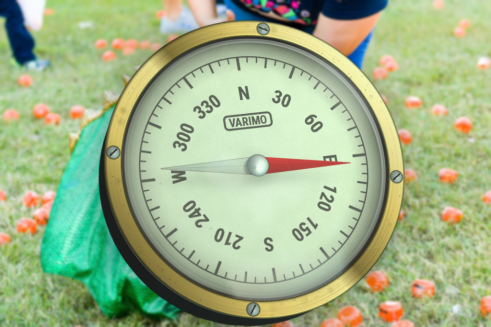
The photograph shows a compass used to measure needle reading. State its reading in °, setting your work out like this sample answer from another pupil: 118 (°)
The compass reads 95 (°)
